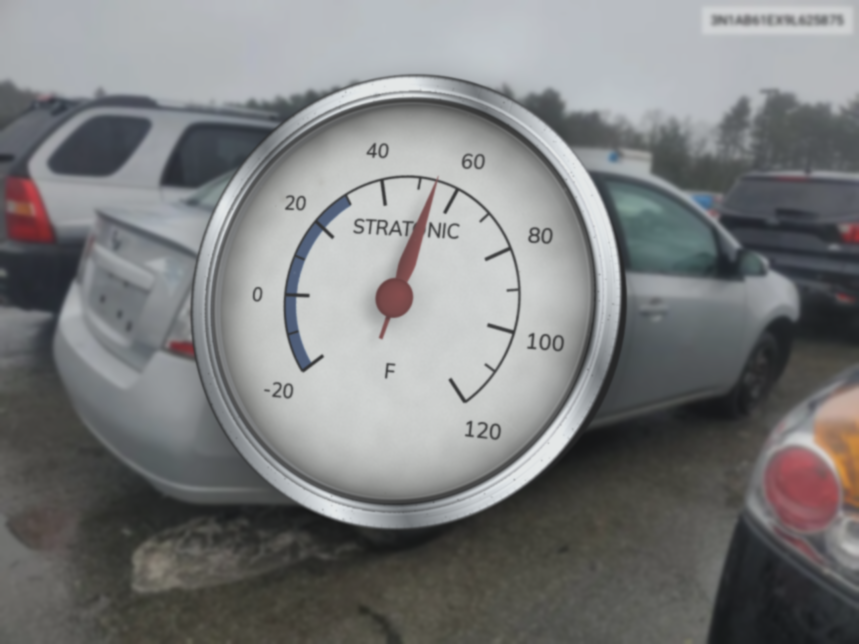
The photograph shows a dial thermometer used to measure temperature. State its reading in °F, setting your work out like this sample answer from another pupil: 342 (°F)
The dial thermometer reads 55 (°F)
